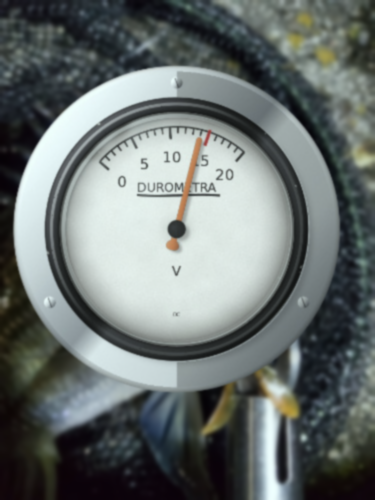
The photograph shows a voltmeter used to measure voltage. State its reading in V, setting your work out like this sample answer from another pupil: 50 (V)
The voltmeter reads 14 (V)
